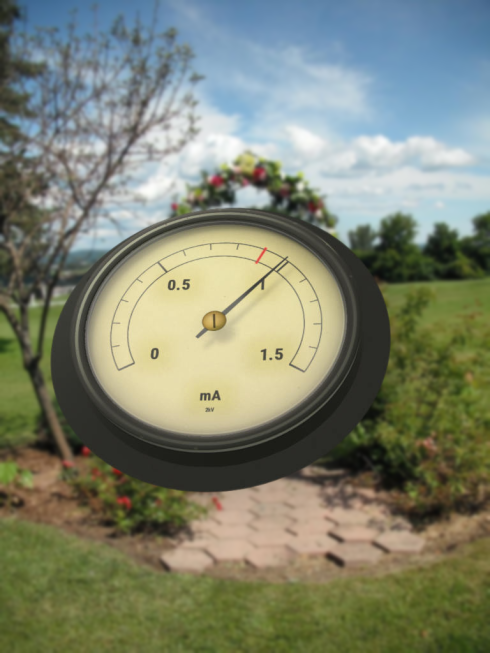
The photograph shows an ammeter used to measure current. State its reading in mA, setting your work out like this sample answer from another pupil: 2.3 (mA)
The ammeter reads 1 (mA)
